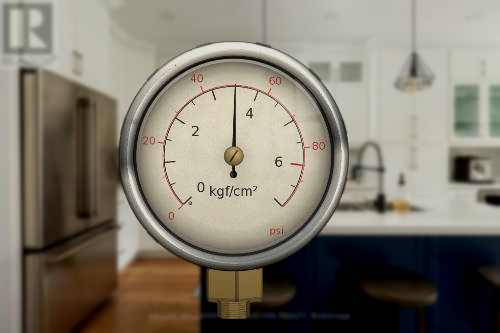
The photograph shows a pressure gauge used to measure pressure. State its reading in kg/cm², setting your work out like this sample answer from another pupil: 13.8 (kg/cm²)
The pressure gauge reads 3.5 (kg/cm²)
